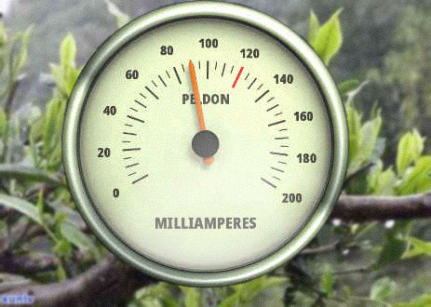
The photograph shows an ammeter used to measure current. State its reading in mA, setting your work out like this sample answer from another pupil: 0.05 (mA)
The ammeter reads 90 (mA)
